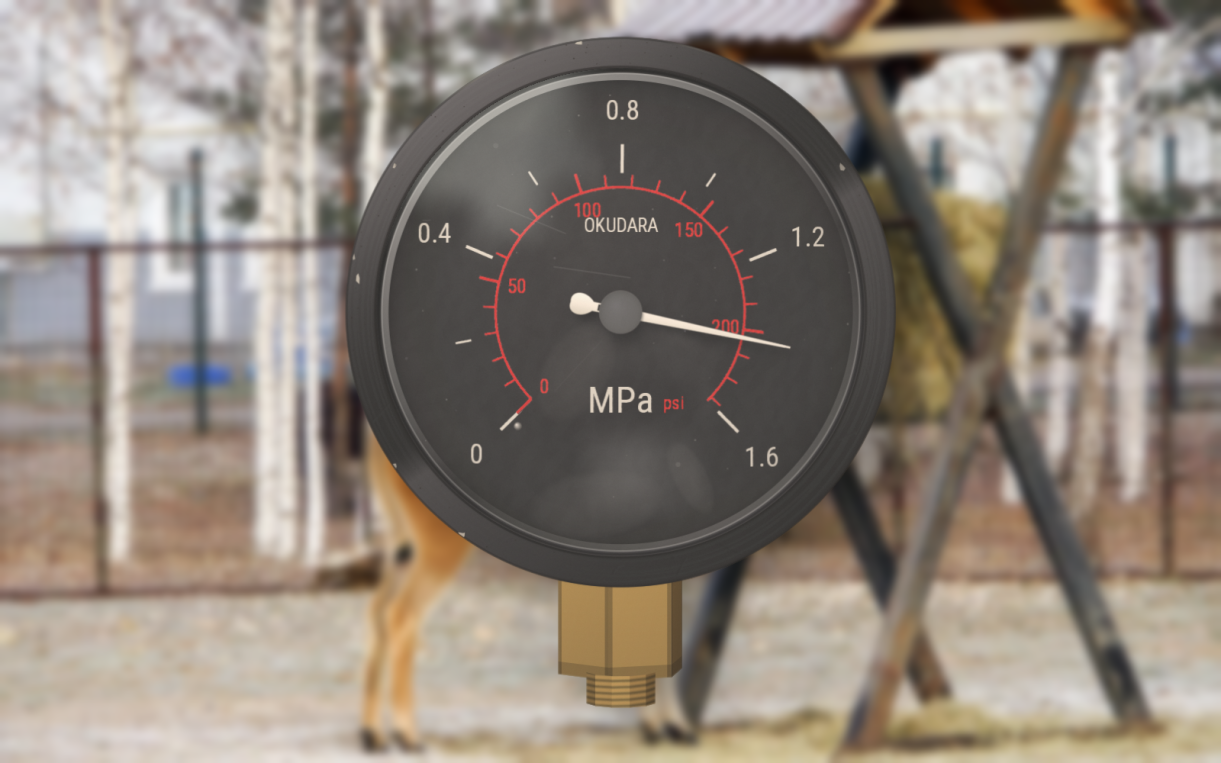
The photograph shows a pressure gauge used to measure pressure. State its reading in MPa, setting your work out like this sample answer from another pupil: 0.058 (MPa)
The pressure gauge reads 1.4 (MPa)
